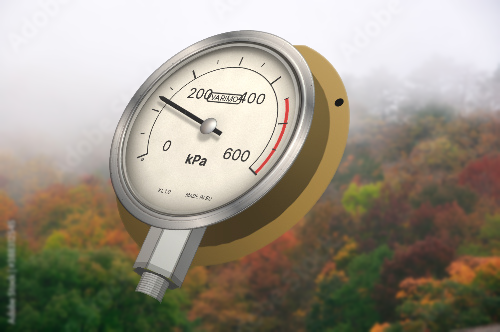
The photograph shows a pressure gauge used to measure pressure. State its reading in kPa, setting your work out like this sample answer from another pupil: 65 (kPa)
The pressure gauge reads 125 (kPa)
